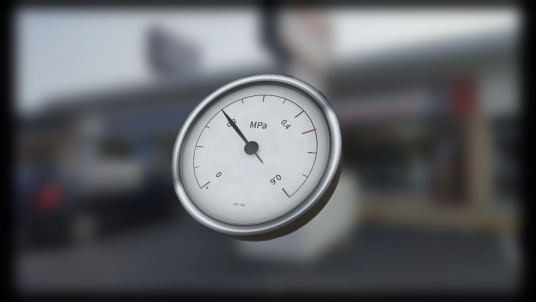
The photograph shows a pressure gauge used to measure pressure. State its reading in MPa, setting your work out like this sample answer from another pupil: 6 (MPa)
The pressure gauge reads 0.2 (MPa)
